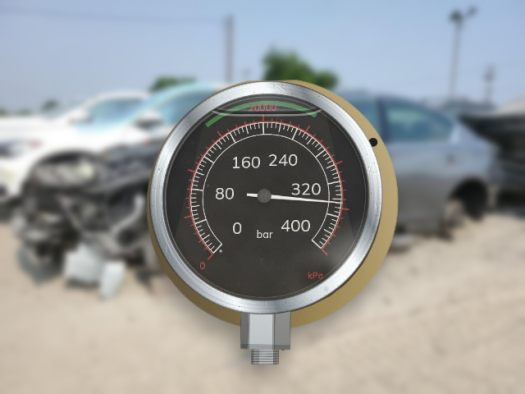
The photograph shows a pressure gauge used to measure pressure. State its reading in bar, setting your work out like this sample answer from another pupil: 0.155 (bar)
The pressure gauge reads 345 (bar)
